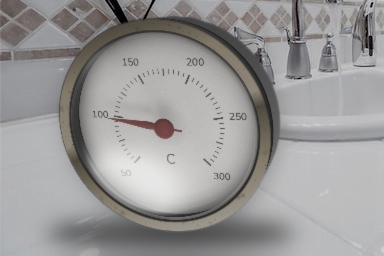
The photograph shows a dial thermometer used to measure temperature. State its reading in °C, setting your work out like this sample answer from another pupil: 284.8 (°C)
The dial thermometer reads 100 (°C)
